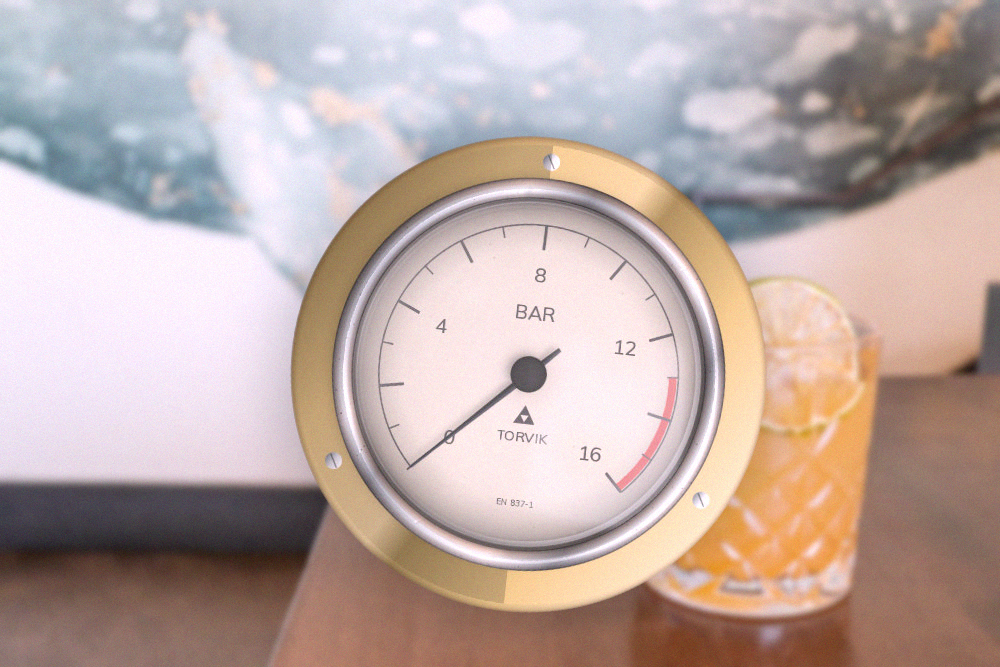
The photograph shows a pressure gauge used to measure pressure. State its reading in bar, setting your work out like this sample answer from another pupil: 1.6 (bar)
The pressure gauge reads 0 (bar)
